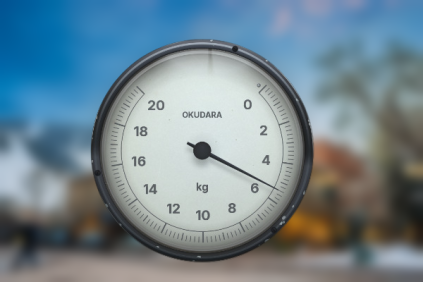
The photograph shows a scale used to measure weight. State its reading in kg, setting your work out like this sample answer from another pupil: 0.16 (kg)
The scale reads 5.4 (kg)
